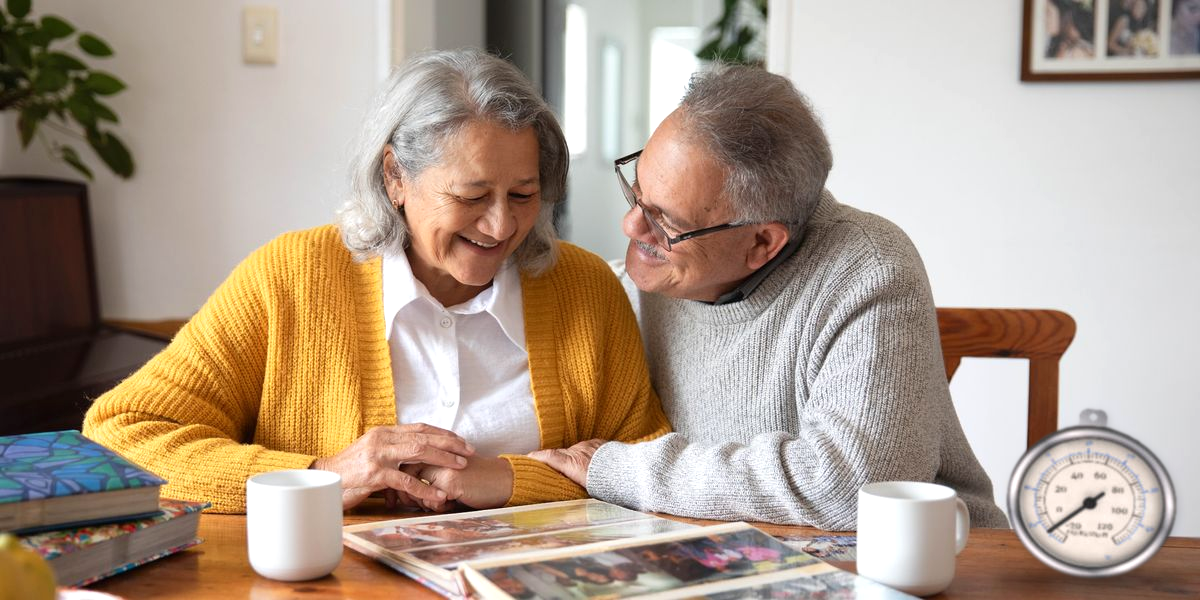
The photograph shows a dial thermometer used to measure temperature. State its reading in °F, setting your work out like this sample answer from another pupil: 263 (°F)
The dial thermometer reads -10 (°F)
